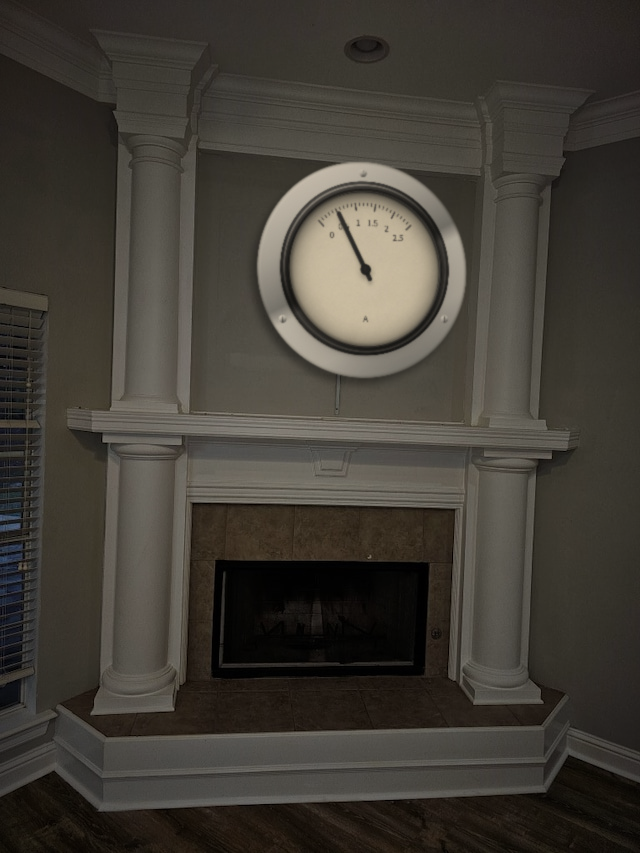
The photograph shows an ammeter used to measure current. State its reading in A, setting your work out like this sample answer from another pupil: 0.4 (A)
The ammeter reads 0.5 (A)
